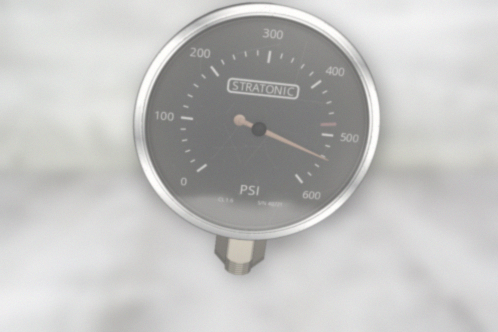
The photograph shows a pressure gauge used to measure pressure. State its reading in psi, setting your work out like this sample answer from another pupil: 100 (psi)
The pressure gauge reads 540 (psi)
